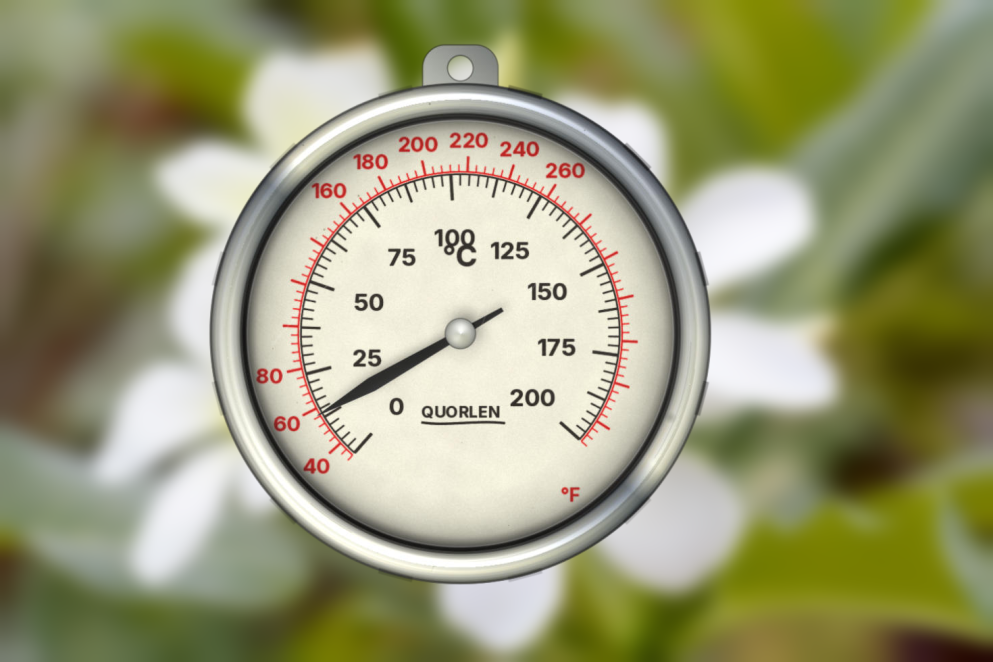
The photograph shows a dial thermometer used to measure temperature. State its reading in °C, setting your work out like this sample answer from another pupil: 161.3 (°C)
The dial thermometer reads 13.75 (°C)
